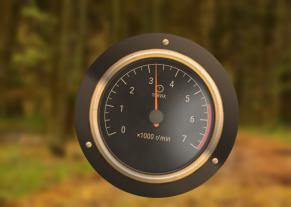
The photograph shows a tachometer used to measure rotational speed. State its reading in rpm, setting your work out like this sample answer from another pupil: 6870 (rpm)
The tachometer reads 3250 (rpm)
